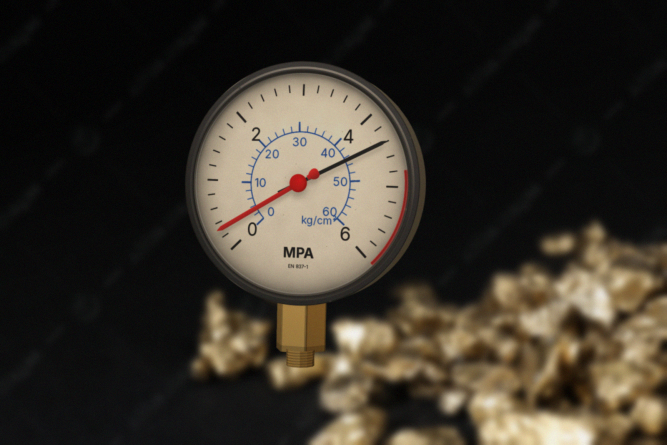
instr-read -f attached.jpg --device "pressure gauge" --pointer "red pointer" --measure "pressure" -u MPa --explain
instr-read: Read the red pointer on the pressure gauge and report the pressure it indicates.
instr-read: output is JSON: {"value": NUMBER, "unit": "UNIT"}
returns {"value": 0.3, "unit": "MPa"}
